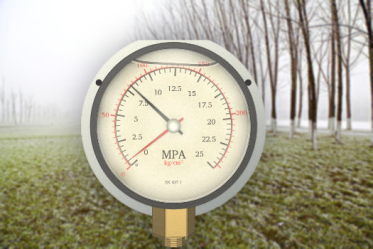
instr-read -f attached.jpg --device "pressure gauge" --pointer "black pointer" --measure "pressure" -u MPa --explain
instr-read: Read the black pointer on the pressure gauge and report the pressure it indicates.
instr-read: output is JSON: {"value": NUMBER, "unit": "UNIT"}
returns {"value": 8, "unit": "MPa"}
